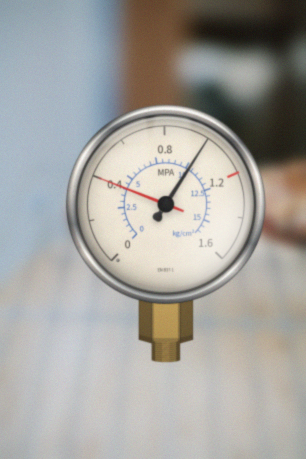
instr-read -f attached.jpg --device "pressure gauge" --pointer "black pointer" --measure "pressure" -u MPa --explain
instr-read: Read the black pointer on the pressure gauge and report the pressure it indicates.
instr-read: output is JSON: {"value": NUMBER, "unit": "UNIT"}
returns {"value": 1, "unit": "MPa"}
